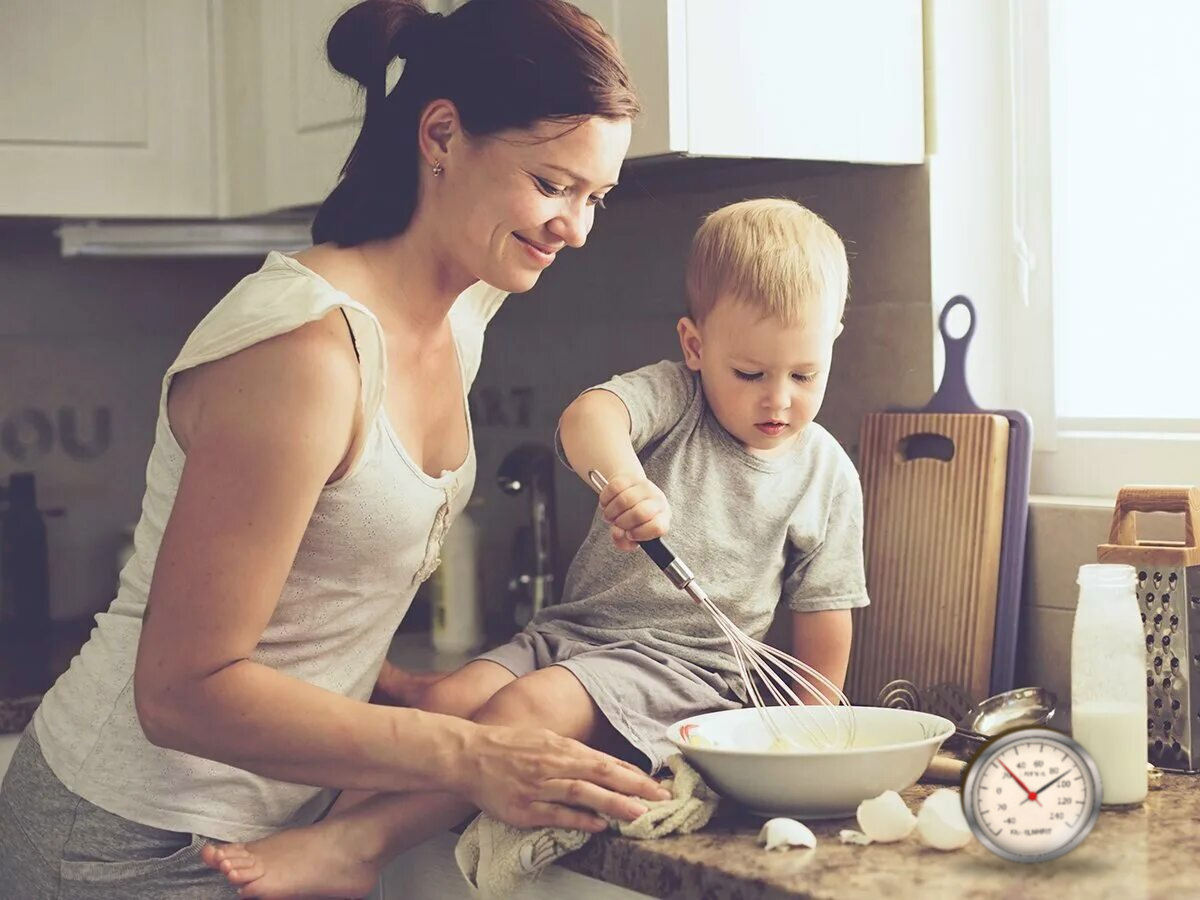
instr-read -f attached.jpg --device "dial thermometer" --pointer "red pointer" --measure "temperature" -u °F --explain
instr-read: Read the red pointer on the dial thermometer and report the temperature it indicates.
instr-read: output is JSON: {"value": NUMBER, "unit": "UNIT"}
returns {"value": 25, "unit": "°F"}
